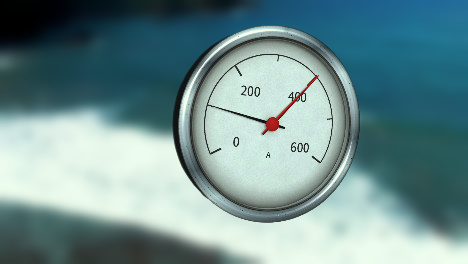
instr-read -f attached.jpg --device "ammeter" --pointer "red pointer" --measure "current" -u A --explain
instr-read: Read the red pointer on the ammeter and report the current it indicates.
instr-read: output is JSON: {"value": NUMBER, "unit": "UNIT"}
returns {"value": 400, "unit": "A"}
